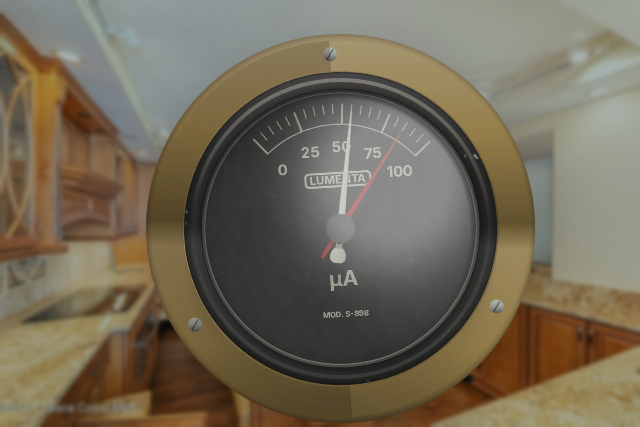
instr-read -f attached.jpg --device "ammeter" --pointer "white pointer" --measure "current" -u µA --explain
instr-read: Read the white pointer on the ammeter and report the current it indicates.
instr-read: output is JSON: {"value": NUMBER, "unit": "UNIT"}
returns {"value": 55, "unit": "µA"}
